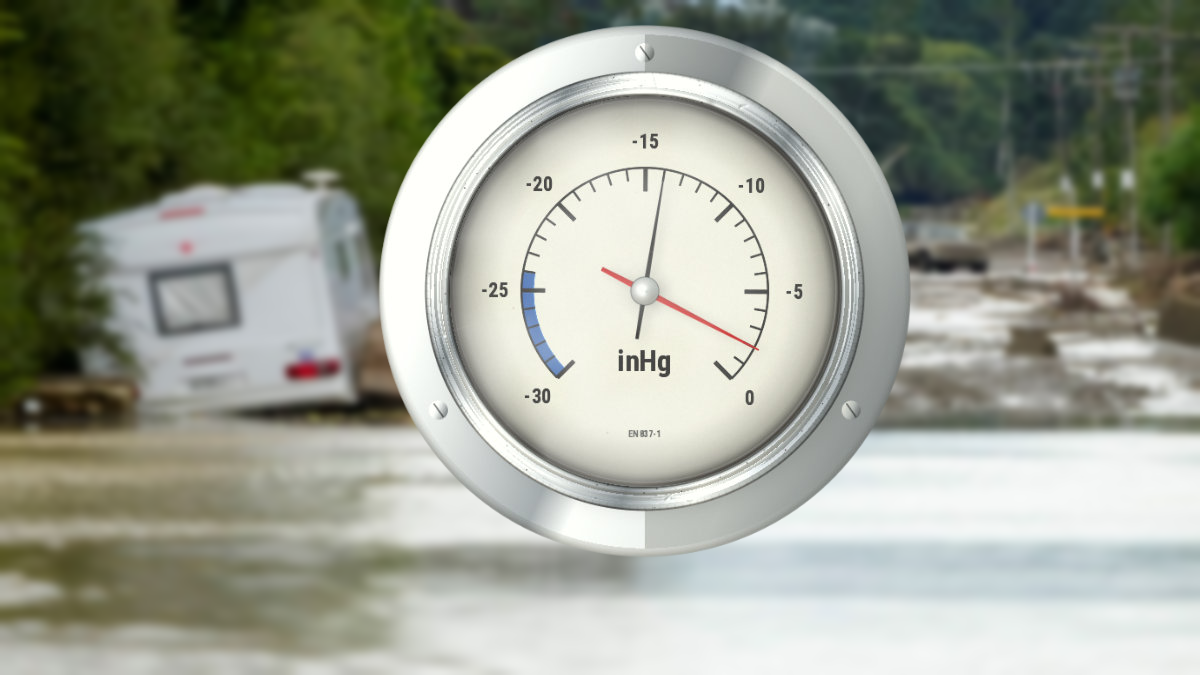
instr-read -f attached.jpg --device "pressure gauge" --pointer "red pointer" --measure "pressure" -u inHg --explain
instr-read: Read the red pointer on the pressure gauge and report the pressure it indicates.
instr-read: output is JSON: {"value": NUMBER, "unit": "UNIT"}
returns {"value": -2, "unit": "inHg"}
